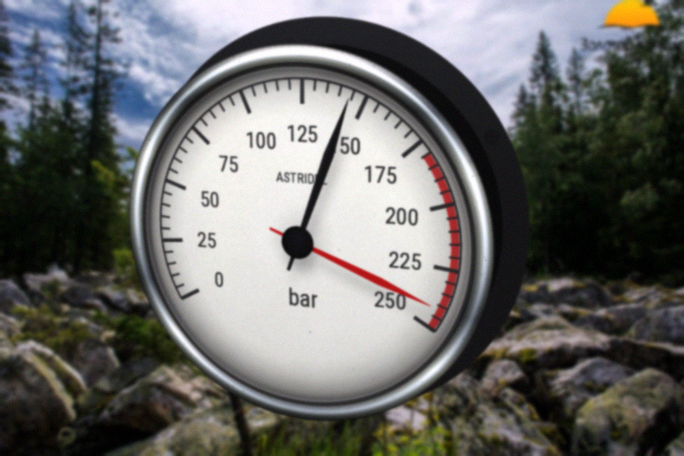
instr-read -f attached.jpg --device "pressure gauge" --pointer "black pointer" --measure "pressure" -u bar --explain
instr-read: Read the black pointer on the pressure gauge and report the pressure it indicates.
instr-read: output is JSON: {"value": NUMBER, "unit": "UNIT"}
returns {"value": 145, "unit": "bar"}
